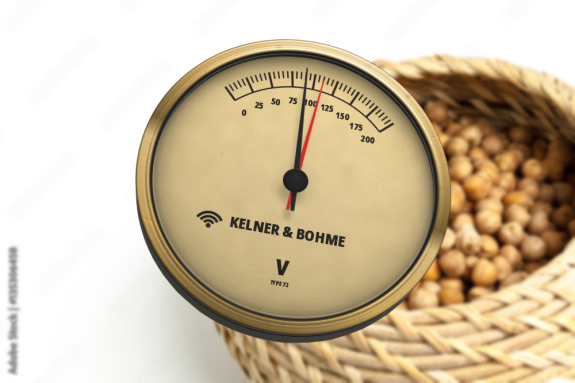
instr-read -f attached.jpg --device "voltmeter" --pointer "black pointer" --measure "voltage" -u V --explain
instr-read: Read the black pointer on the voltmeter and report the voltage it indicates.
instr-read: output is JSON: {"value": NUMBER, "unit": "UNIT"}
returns {"value": 90, "unit": "V"}
